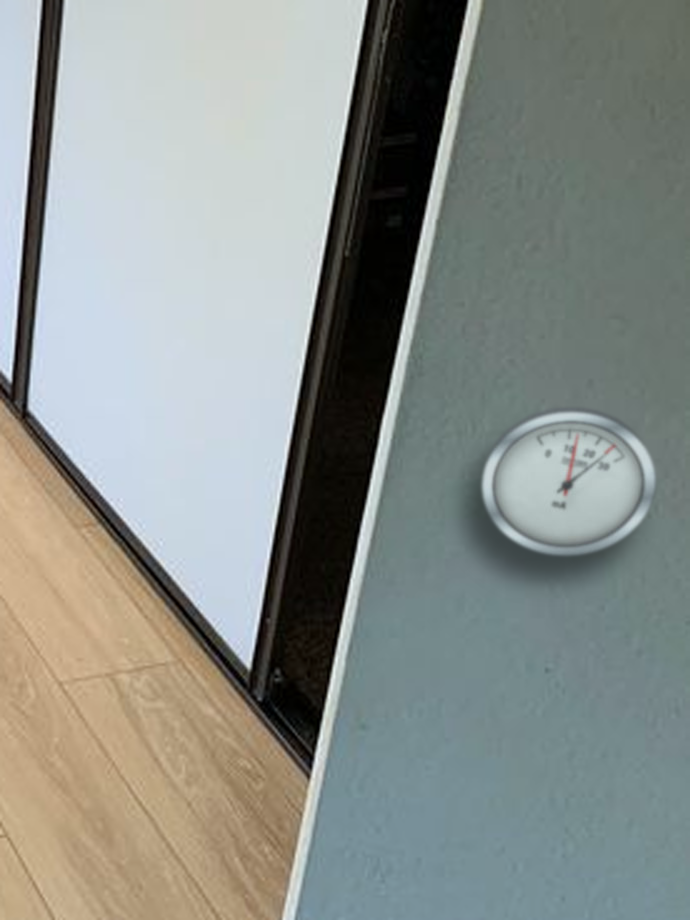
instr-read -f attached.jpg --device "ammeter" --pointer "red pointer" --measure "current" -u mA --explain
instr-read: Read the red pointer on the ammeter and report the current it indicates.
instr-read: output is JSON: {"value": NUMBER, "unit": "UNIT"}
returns {"value": 12.5, "unit": "mA"}
